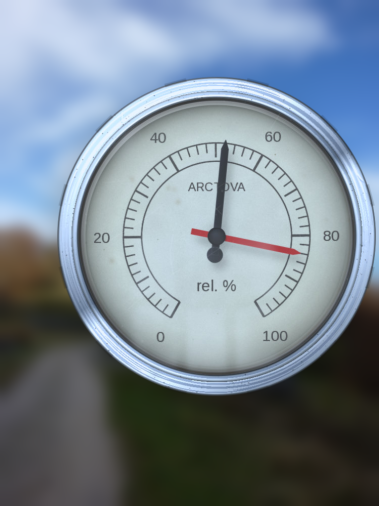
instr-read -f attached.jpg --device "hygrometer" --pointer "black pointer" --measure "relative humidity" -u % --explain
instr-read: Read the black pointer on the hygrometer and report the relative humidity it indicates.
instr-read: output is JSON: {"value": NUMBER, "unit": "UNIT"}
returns {"value": 52, "unit": "%"}
